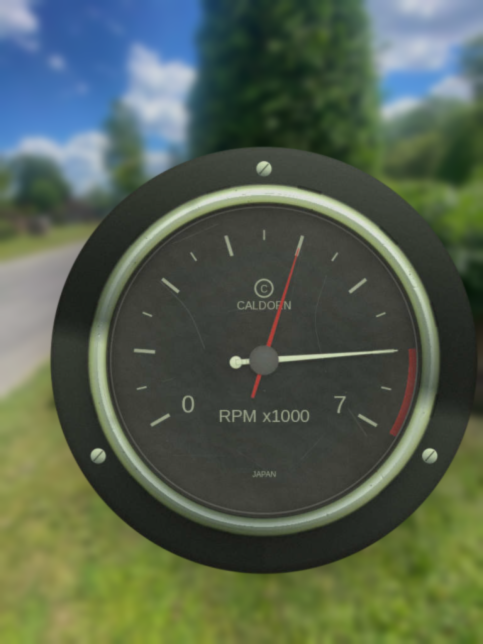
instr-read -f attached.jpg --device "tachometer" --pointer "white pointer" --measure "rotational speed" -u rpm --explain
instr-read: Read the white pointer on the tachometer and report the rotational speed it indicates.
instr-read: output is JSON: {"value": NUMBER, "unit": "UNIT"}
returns {"value": 6000, "unit": "rpm"}
